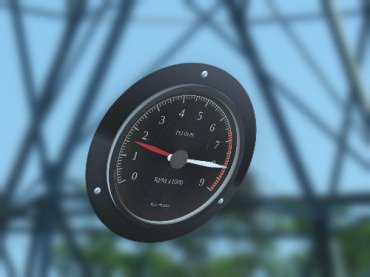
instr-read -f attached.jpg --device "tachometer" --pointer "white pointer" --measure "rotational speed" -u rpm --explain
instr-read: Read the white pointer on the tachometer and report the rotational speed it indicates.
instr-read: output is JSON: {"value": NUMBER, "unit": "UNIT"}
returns {"value": 8000, "unit": "rpm"}
